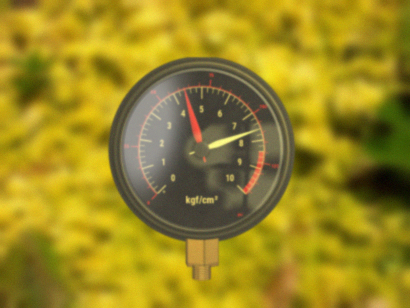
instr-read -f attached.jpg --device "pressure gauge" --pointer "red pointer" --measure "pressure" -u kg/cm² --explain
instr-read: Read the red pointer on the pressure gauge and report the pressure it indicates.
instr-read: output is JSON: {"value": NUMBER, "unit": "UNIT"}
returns {"value": 4.4, "unit": "kg/cm²"}
